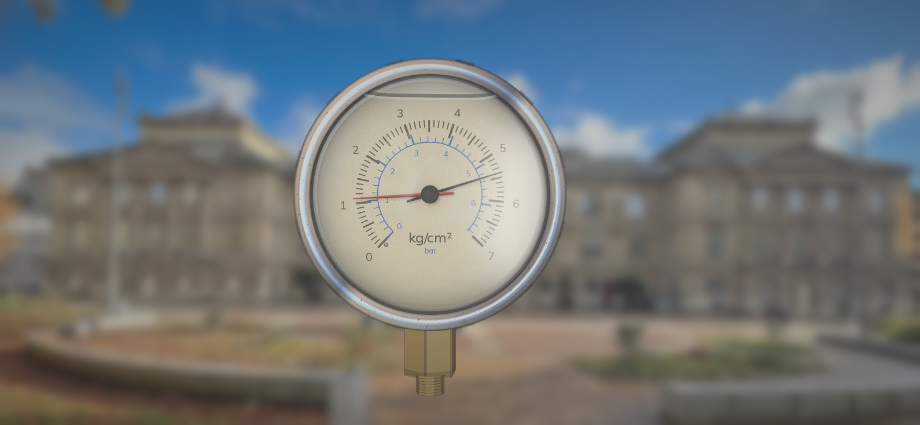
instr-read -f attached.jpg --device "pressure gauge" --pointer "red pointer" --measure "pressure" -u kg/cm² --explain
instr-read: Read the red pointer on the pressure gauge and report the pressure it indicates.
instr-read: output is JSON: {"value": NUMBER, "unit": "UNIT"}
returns {"value": 1.1, "unit": "kg/cm²"}
